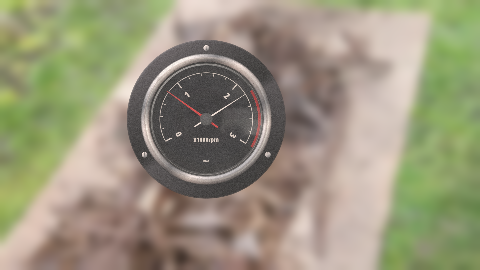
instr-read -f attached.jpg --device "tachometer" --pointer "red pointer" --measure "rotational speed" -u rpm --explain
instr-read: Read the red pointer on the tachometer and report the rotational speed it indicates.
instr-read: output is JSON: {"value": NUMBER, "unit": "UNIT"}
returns {"value": 800, "unit": "rpm"}
